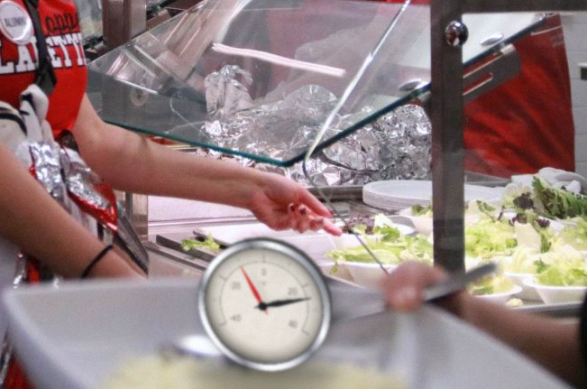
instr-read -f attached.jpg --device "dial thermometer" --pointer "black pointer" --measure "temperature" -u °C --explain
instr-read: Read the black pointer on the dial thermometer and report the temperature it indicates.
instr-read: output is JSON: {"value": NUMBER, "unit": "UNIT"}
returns {"value": 25, "unit": "°C"}
